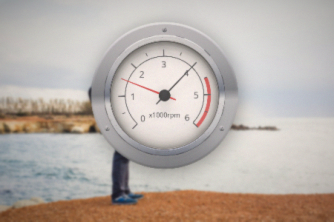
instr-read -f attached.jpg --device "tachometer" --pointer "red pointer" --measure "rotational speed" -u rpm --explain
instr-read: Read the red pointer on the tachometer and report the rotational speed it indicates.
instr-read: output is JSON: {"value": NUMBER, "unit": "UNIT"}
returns {"value": 1500, "unit": "rpm"}
